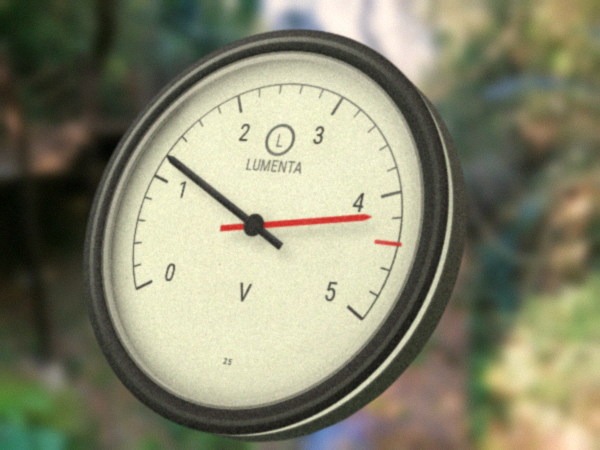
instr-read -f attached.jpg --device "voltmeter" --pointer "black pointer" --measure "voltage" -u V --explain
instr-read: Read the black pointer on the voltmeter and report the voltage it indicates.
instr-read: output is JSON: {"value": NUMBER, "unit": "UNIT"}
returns {"value": 1.2, "unit": "V"}
